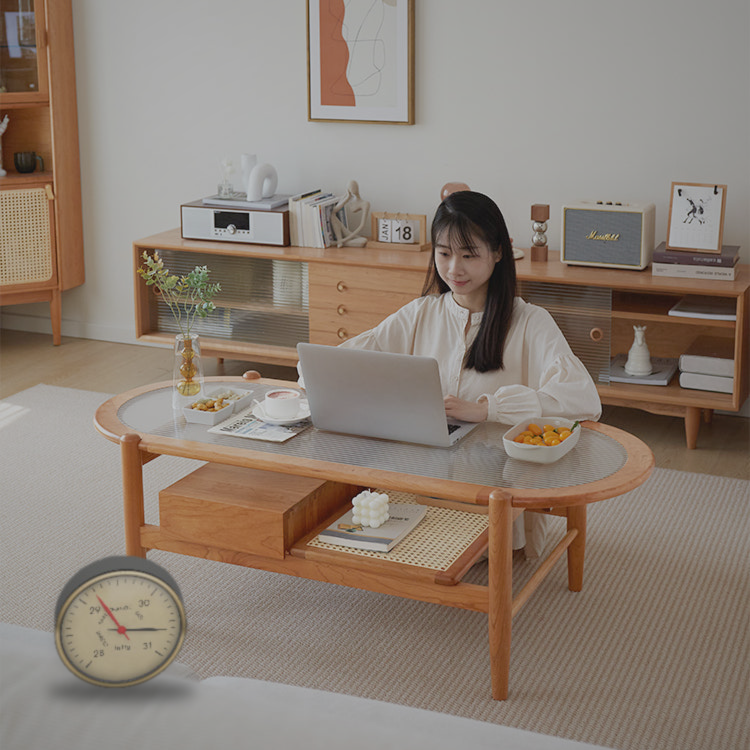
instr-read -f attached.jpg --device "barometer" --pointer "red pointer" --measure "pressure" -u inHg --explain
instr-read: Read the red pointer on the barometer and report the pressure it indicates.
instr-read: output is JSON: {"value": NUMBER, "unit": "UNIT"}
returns {"value": 29.2, "unit": "inHg"}
